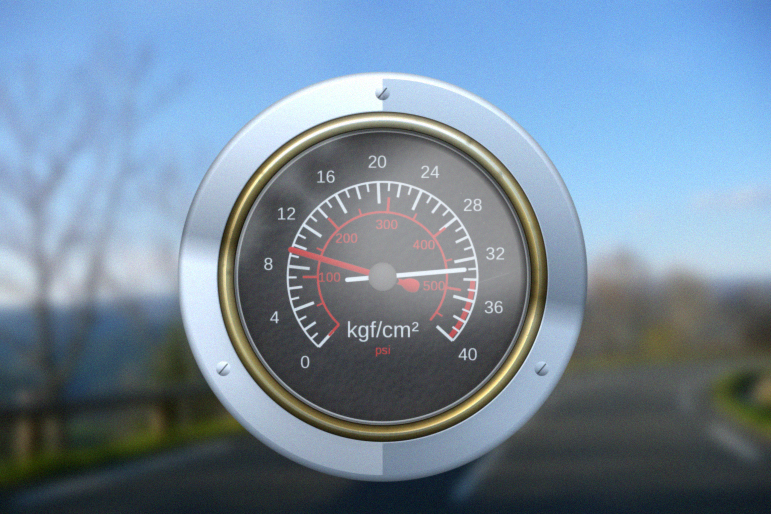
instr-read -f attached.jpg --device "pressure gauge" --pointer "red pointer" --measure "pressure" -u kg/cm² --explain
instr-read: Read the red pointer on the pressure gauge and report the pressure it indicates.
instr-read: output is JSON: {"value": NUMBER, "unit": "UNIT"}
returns {"value": 9.5, "unit": "kg/cm²"}
